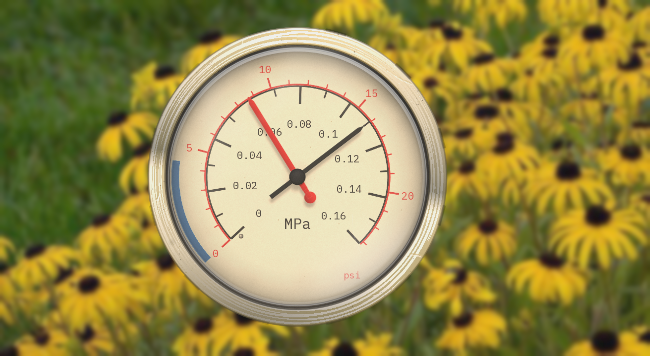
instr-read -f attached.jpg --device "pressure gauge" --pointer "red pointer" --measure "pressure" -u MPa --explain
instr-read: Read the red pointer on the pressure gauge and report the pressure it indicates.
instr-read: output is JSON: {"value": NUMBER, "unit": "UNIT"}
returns {"value": 0.06, "unit": "MPa"}
